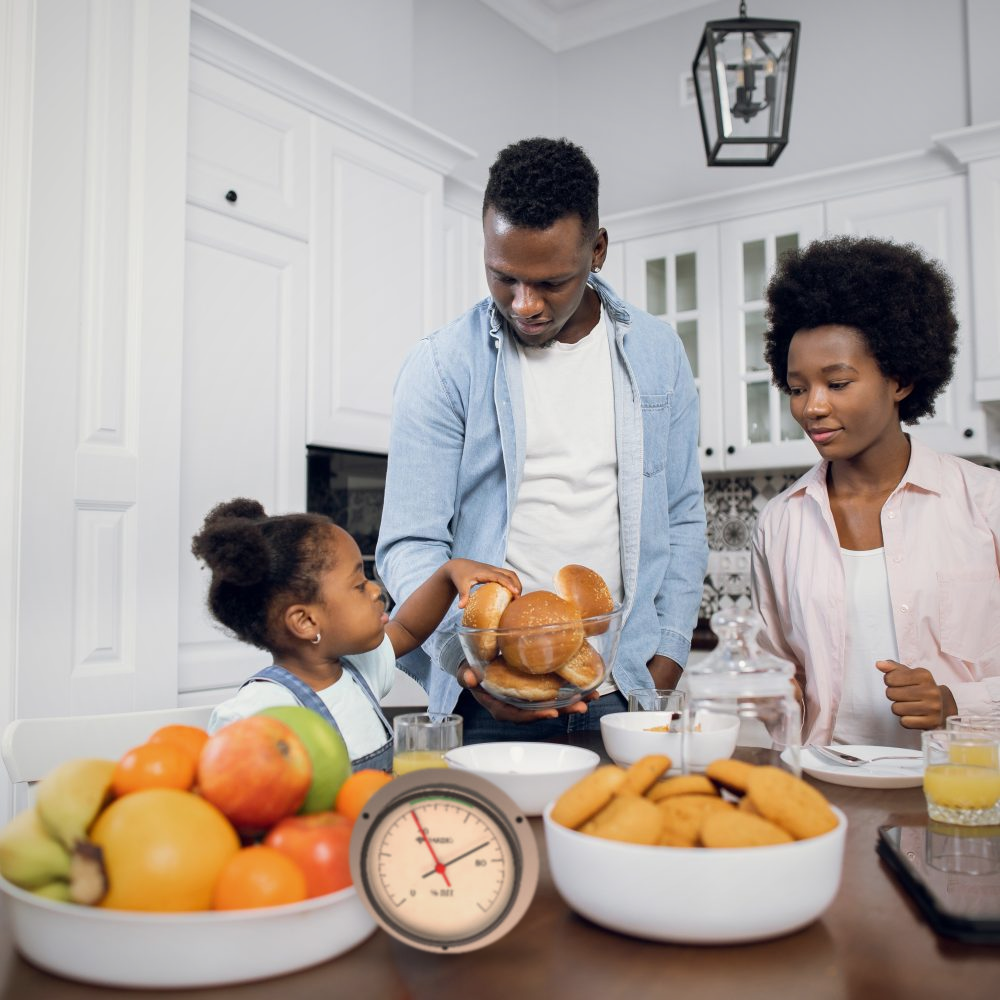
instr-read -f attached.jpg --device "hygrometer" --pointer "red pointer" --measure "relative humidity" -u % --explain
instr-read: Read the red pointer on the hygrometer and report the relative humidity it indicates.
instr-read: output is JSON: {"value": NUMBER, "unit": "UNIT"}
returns {"value": 40, "unit": "%"}
